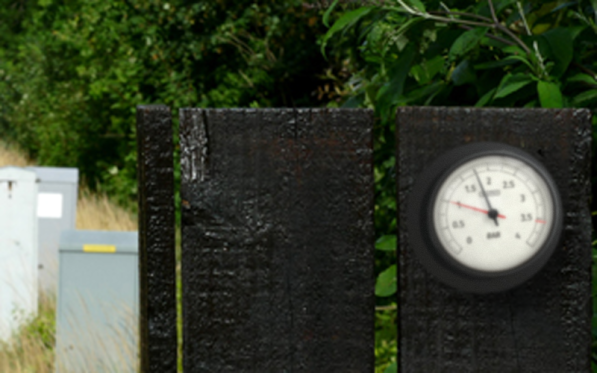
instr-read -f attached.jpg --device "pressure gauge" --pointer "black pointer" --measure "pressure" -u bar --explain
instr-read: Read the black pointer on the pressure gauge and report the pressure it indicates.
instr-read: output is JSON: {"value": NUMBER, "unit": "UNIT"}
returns {"value": 1.75, "unit": "bar"}
